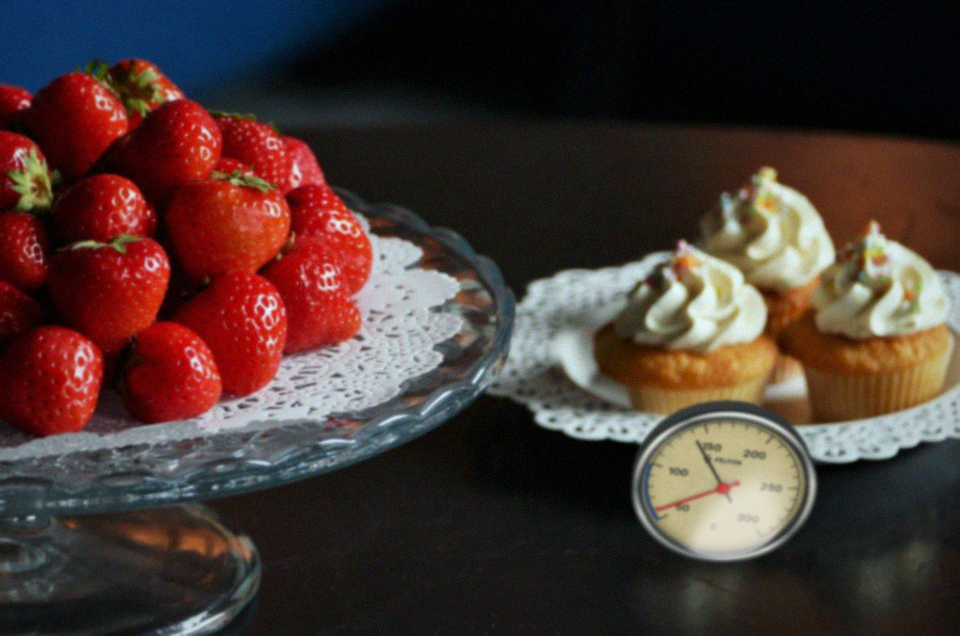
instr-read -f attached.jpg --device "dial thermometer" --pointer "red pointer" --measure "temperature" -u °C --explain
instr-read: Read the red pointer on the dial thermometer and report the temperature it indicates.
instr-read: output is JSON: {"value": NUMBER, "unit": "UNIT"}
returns {"value": 60, "unit": "°C"}
